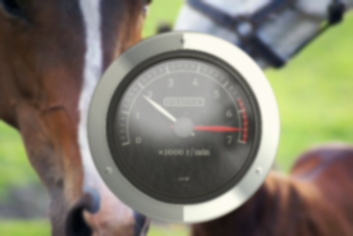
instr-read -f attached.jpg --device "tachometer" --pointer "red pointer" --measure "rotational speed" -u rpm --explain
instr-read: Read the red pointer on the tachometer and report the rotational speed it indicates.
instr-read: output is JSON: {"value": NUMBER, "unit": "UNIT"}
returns {"value": 6600, "unit": "rpm"}
